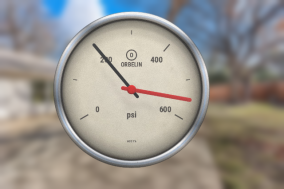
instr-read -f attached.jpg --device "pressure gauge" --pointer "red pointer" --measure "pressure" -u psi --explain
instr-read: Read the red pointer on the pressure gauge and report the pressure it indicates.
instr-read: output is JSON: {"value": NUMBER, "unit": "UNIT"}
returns {"value": 550, "unit": "psi"}
